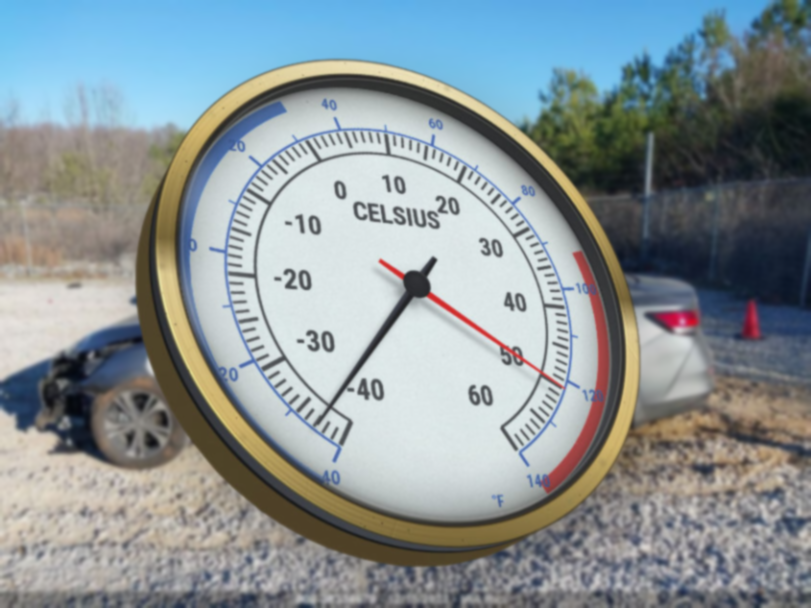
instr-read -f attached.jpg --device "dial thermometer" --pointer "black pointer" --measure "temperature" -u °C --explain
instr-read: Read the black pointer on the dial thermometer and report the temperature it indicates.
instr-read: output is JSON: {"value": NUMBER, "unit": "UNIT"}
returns {"value": -37, "unit": "°C"}
